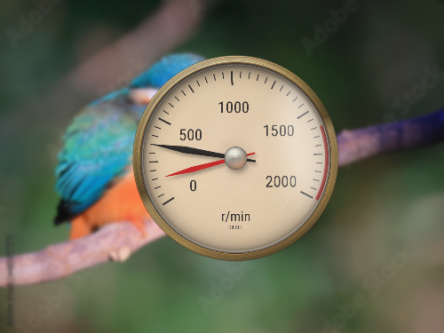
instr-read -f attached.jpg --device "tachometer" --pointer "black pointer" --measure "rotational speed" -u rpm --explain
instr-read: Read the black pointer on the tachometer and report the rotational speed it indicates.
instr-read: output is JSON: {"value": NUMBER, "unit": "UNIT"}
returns {"value": 350, "unit": "rpm"}
